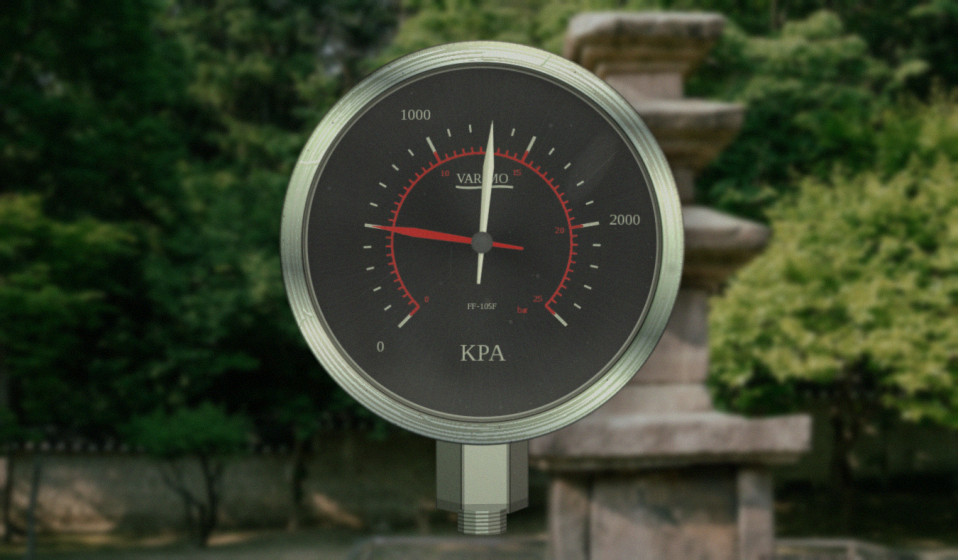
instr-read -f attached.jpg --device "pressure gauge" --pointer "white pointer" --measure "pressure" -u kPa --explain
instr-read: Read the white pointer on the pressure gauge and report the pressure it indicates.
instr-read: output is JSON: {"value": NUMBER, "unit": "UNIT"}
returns {"value": 1300, "unit": "kPa"}
